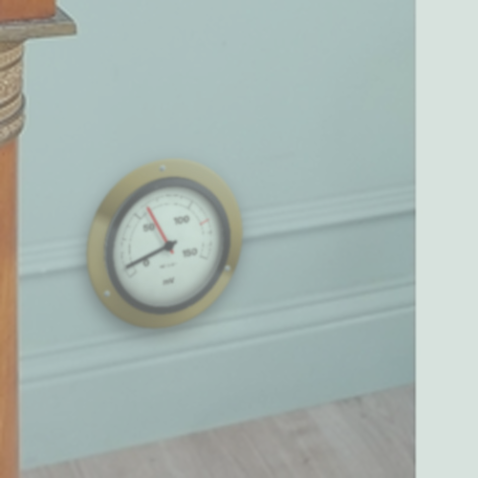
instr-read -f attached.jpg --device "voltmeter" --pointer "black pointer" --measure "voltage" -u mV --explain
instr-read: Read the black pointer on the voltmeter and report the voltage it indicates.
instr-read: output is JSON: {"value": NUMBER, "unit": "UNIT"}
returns {"value": 10, "unit": "mV"}
